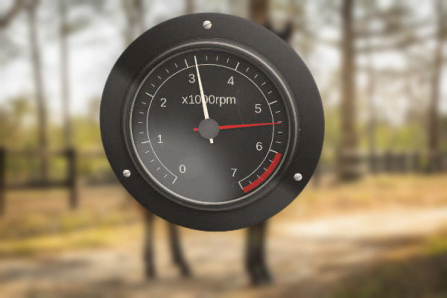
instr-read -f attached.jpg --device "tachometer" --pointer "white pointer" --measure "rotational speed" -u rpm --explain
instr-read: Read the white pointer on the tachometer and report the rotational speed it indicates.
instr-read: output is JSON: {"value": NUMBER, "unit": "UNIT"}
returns {"value": 3200, "unit": "rpm"}
